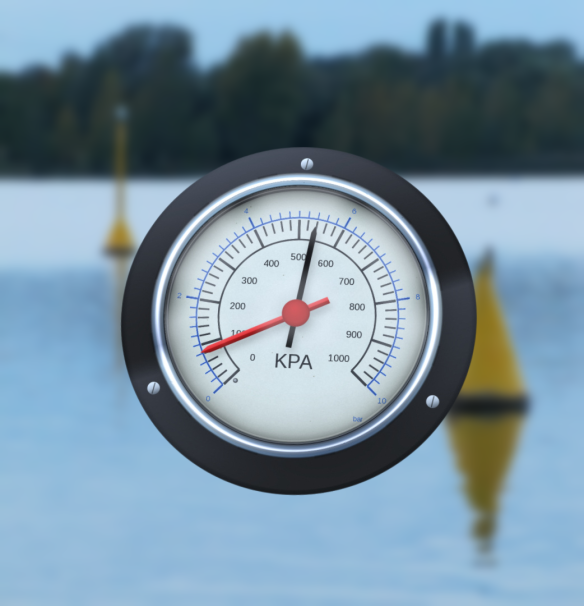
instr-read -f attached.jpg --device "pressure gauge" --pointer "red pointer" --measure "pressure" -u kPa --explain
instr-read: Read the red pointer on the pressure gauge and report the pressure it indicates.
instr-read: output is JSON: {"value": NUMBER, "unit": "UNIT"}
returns {"value": 80, "unit": "kPa"}
